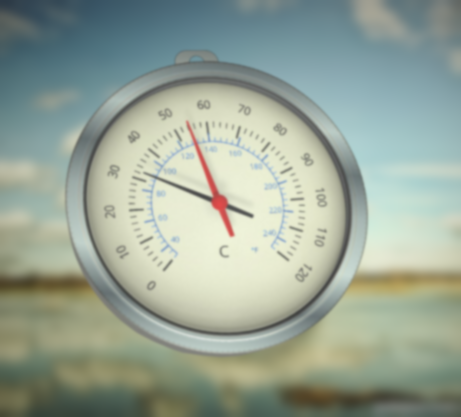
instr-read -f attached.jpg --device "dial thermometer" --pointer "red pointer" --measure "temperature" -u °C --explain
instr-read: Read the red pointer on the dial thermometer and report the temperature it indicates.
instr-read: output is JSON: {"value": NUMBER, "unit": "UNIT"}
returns {"value": 54, "unit": "°C"}
